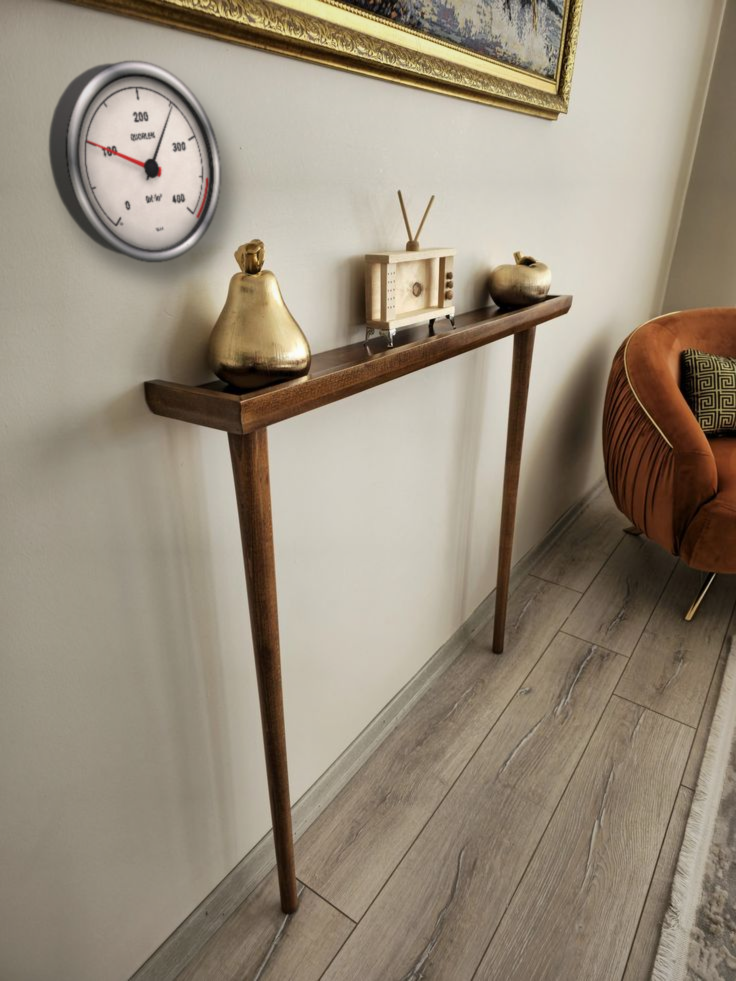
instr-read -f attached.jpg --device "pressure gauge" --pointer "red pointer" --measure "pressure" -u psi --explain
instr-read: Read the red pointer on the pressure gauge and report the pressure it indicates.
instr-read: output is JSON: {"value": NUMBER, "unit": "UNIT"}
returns {"value": 100, "unit": "psi"}
